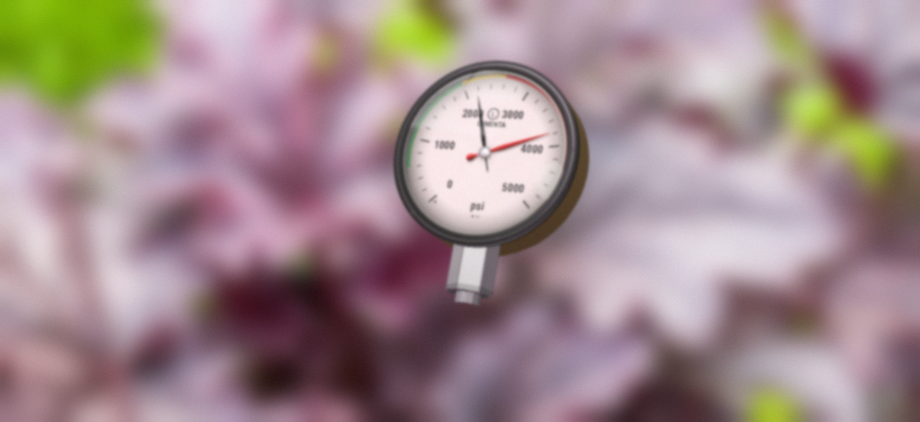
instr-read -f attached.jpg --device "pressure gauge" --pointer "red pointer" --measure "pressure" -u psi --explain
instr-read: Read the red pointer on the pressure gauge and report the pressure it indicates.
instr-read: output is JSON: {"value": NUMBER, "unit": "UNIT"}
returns {"value": 3800, "unit": "psi"}
